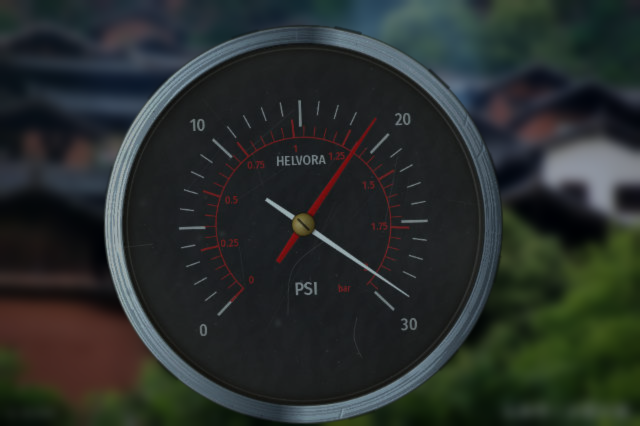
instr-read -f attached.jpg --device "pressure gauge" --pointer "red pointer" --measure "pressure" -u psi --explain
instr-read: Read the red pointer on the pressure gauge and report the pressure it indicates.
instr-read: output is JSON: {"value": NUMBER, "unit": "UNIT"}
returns {"value": 19, "unit": "psi"}
